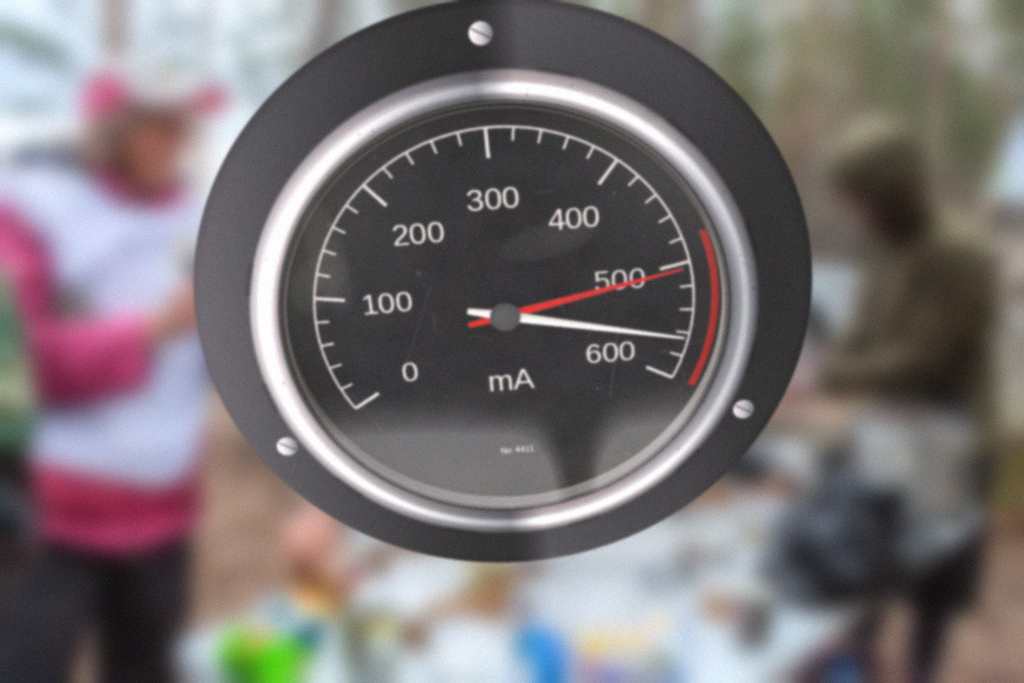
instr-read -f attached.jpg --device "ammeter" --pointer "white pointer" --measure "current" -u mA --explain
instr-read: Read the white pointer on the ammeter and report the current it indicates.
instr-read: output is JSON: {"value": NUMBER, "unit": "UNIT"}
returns {"value": 560, "unit": "mA"}
